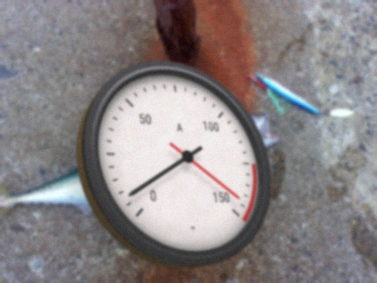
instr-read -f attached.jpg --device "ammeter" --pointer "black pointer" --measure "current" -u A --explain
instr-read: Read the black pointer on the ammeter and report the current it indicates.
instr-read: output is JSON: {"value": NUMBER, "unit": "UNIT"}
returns {"value": 7.5, "unit": "A"}
